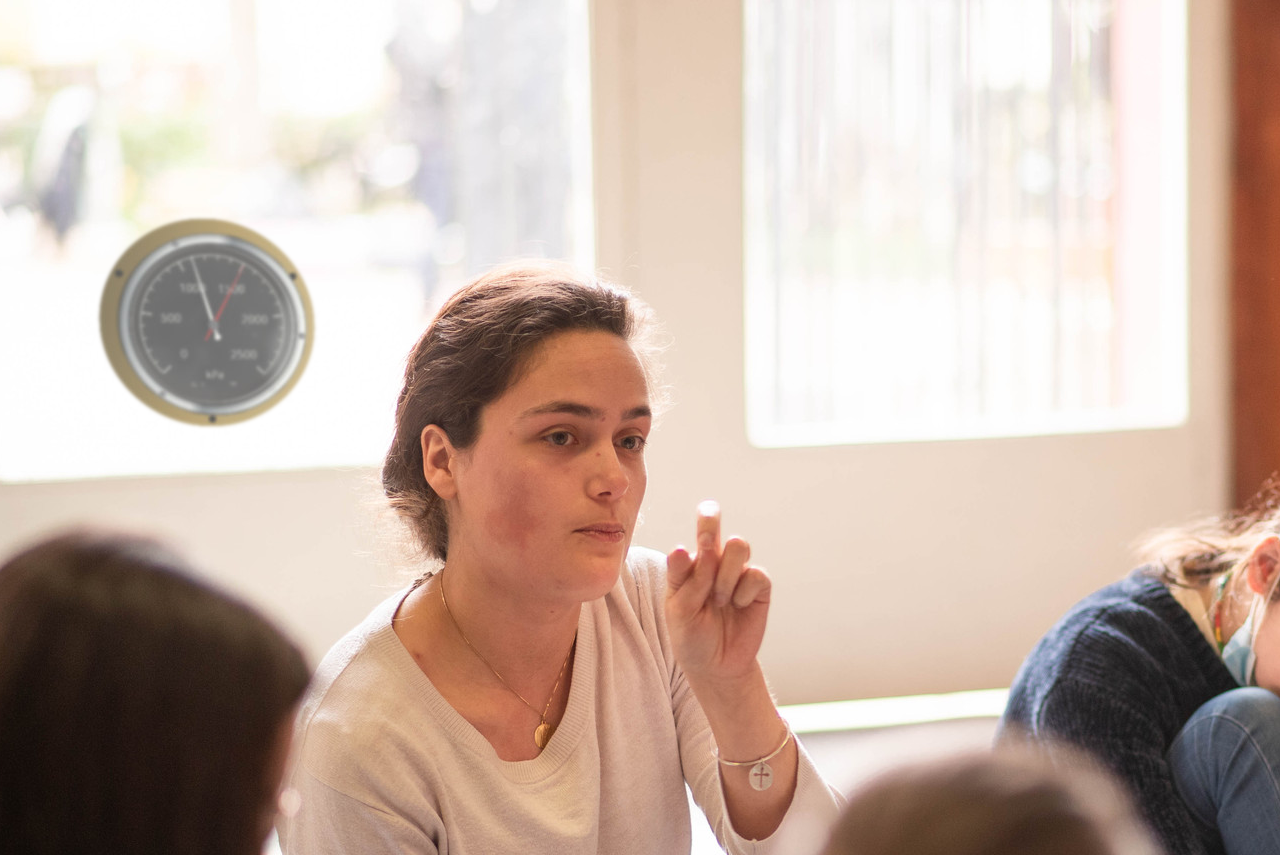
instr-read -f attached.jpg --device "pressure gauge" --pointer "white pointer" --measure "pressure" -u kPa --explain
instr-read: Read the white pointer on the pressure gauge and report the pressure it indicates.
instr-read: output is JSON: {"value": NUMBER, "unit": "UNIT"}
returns {"value": 1100, "unit": "kPa"}
